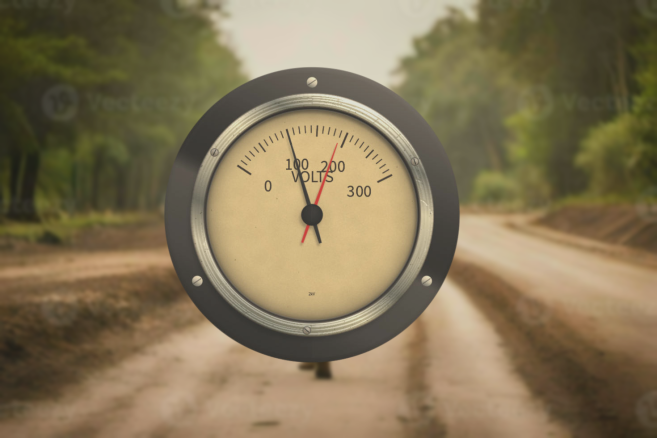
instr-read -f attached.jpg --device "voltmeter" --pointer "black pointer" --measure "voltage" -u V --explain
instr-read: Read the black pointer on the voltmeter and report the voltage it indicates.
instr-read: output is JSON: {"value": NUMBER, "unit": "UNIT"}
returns {"value": 100, "unit": "V"}
